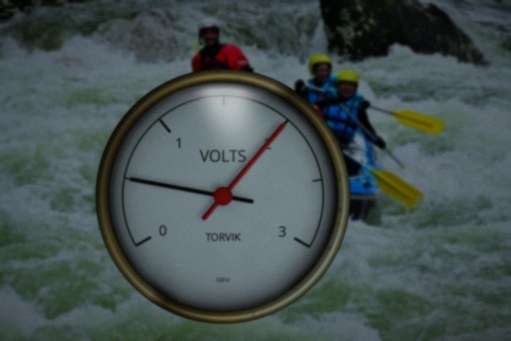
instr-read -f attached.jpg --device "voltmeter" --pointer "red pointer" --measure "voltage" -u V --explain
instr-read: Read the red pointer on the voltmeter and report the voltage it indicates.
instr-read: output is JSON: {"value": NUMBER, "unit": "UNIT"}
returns {"value": 2, "unit": "V"}
